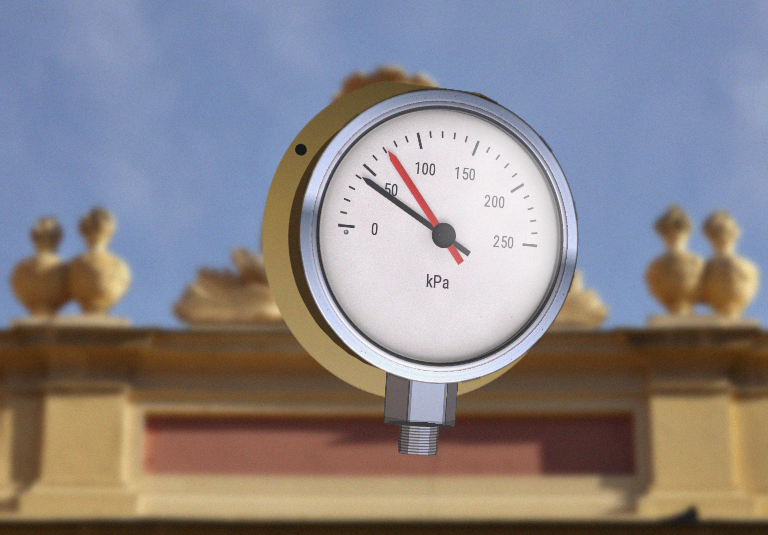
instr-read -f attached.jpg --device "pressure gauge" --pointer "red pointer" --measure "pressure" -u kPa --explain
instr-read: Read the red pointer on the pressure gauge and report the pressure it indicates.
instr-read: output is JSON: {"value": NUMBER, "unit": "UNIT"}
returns {"value": 70, "unit": "kPa"}
